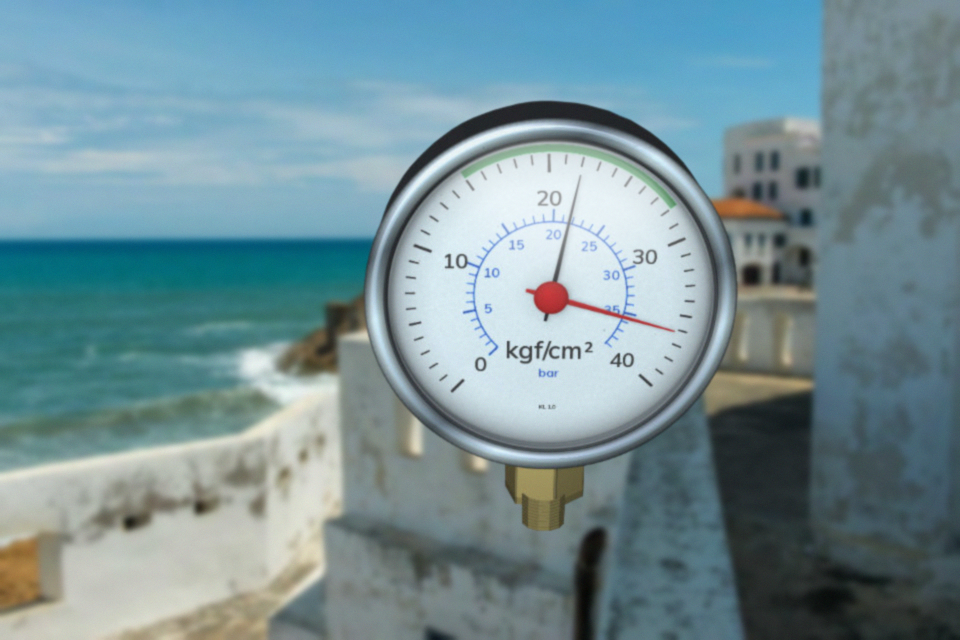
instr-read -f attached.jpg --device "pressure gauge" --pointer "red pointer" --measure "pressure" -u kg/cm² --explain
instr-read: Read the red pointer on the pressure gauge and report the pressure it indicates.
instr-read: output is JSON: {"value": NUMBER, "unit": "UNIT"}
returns {"value": 36, "unit": "kg/cm²"}
